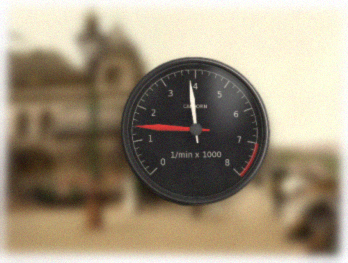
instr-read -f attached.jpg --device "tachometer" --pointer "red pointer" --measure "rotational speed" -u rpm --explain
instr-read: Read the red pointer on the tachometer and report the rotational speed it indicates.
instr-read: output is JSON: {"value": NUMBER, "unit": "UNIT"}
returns {"value": 1400, "unit": "rpm"}
